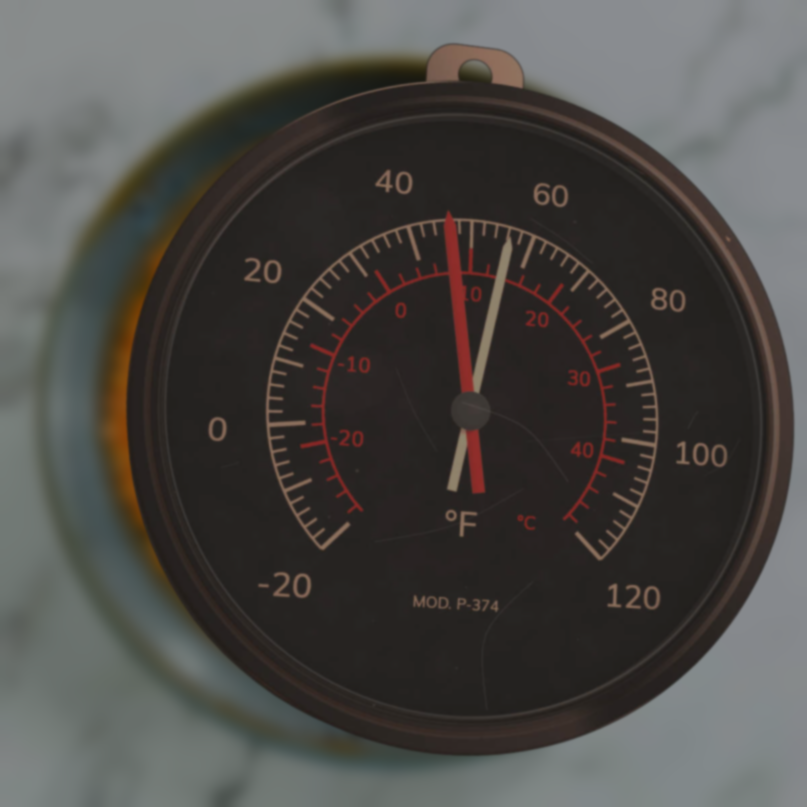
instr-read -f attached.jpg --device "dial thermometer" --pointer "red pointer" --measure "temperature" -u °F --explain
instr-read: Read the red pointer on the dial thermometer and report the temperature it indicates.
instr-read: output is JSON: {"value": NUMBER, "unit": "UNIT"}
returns {"value": 46, "unit": "°F"}
